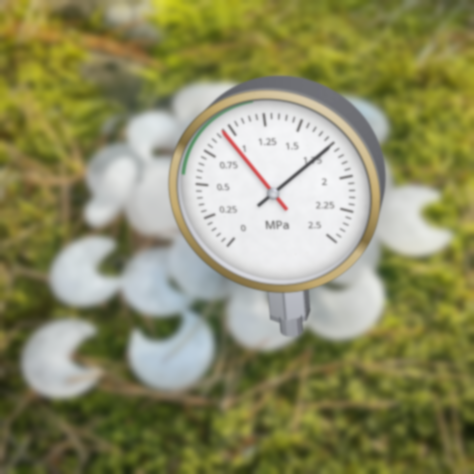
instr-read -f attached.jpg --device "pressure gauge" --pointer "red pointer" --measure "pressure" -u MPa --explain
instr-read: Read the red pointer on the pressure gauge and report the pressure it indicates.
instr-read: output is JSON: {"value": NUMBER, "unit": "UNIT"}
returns {"value": 0.95, "unit": "MPa"}
